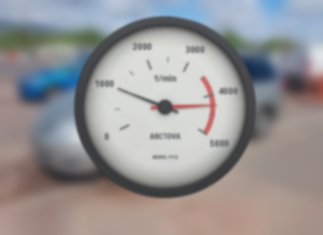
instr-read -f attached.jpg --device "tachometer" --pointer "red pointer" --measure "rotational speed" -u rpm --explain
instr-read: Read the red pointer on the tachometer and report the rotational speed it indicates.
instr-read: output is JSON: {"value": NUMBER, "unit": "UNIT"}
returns {"value": 4250, "unit": "rpm"}
